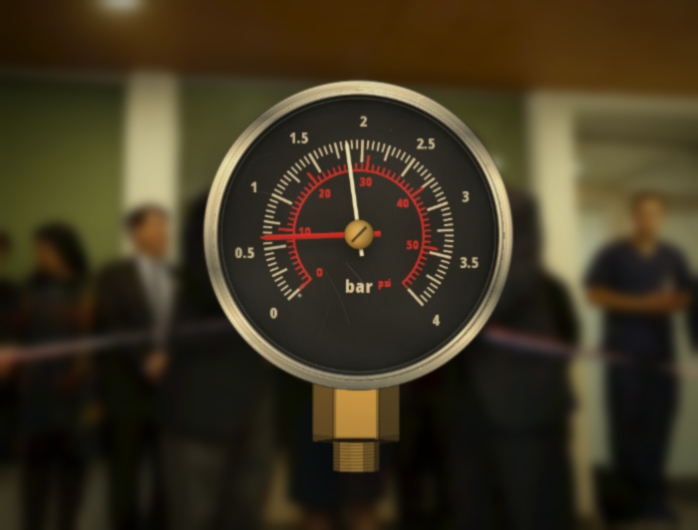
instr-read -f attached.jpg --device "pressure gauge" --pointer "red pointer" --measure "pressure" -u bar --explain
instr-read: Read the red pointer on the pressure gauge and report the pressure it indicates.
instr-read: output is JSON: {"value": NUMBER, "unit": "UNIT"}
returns {"value": 0.6, "unit": "bar"}
